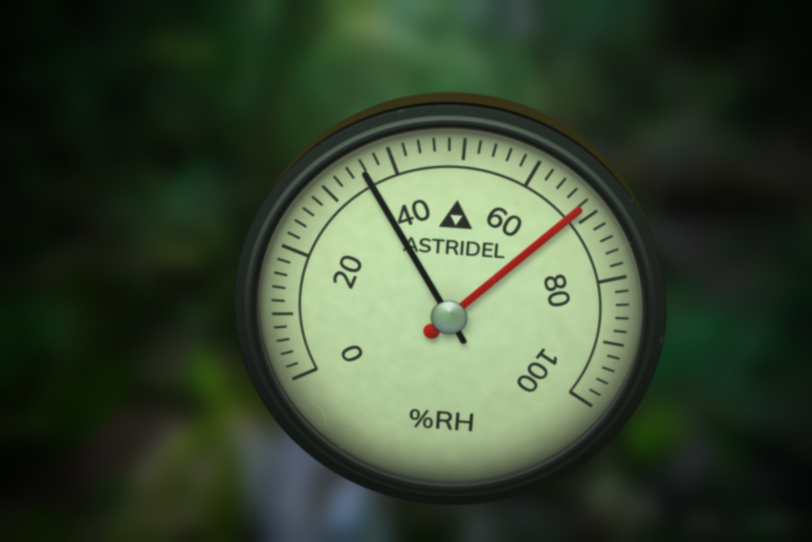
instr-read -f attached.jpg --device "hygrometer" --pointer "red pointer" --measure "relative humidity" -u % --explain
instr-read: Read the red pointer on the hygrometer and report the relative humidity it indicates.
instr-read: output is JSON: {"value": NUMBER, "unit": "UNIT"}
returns {"value": 68, "unit": "%"}
